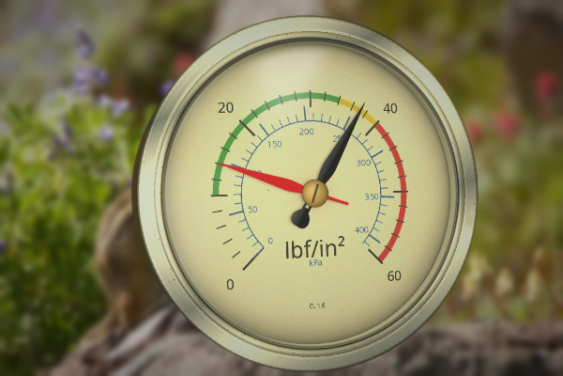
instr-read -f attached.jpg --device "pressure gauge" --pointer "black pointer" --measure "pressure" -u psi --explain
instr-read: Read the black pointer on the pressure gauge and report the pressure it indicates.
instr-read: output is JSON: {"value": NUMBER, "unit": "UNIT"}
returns {"value": 37, "unit": "psi"}
